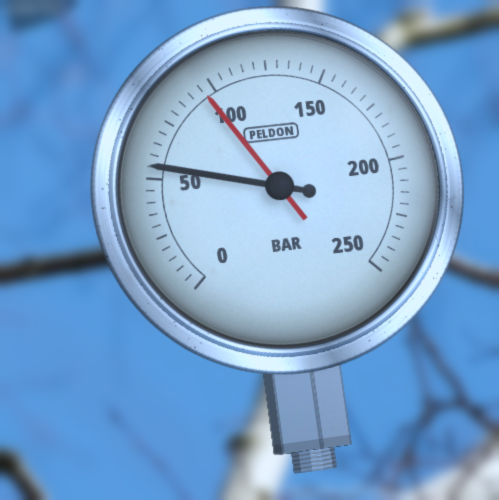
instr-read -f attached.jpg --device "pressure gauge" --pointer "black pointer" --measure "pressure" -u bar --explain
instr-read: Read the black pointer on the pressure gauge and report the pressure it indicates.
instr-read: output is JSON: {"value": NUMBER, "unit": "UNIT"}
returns {"value": 55, "unit": "bar"}
